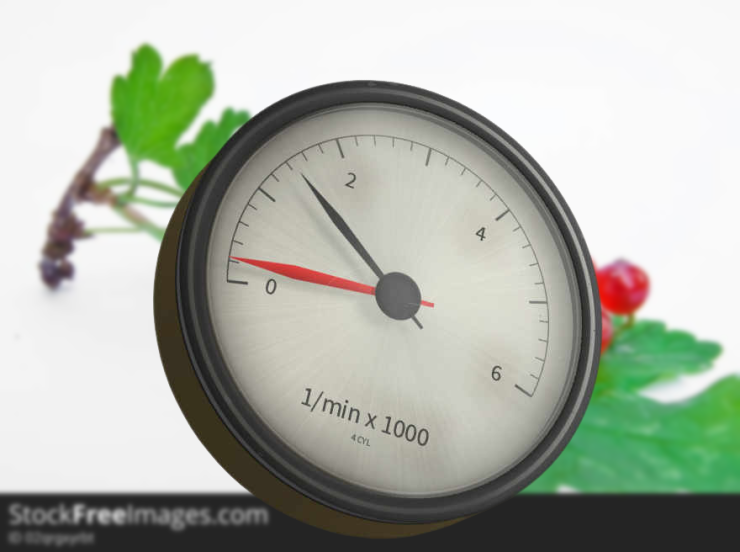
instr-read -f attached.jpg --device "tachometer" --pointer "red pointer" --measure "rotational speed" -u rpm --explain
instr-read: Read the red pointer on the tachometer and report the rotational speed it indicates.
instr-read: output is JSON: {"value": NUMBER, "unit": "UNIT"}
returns {"value": 200, "unit": "rpm"}
